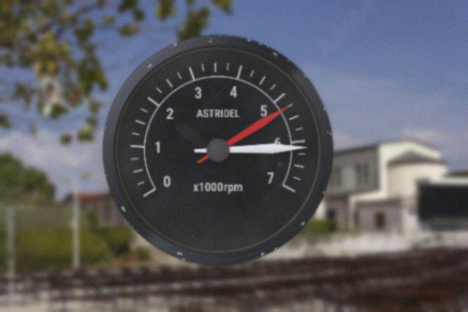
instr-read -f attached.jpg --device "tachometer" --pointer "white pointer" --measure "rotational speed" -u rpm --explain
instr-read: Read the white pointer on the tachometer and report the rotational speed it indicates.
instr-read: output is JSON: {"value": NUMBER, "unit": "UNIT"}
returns {"value": 6125, "unit": "rpm"}
